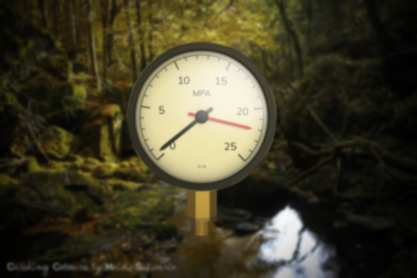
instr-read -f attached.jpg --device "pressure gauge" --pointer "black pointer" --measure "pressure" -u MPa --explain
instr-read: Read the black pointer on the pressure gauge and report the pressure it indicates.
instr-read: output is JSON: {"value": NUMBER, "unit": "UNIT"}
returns {"value": 0.5, "unit": "MPa"}
